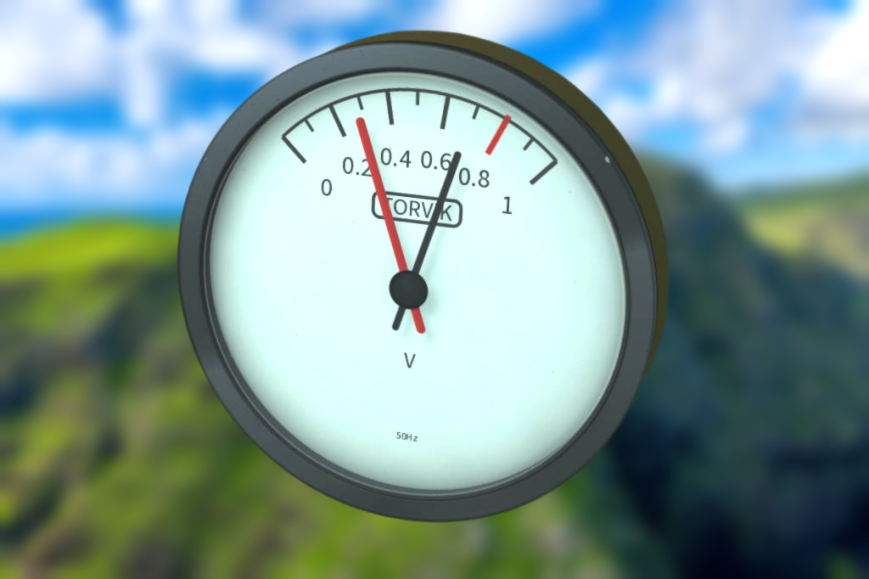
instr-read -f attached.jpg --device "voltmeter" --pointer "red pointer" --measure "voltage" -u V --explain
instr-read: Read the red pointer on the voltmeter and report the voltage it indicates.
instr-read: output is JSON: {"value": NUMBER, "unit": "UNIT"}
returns {"value": 0.3, "unit": "V"}
